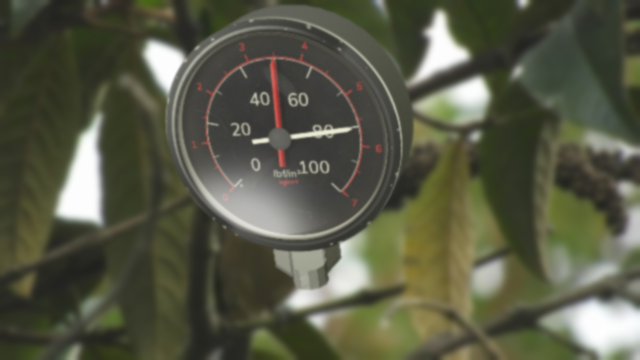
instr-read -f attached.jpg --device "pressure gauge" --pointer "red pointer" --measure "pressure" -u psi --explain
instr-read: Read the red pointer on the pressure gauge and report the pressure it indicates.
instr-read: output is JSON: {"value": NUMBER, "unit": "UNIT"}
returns {"value": 50, "unit": "psi"}
